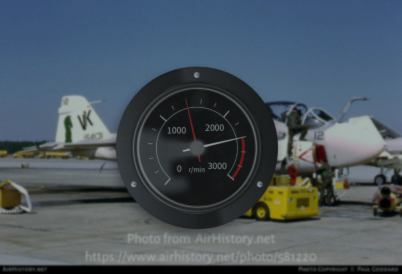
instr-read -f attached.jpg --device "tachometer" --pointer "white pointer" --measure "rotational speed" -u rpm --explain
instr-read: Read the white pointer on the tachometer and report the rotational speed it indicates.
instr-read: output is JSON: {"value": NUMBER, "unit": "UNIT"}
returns {"value": 2400, "unit": "rpm"}
